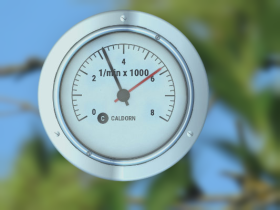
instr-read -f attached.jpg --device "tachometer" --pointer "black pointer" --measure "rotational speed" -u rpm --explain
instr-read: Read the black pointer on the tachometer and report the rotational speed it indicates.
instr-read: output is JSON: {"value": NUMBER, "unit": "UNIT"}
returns {"value": 3200, "unit": "rpm"}
